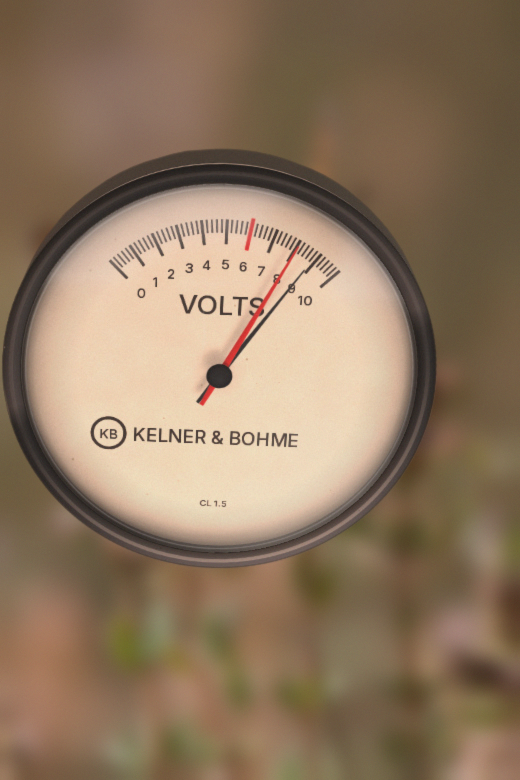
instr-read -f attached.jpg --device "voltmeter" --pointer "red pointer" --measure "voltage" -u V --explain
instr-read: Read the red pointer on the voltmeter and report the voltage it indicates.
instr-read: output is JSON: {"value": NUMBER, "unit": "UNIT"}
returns {"value": 8, "unit": "V"}
